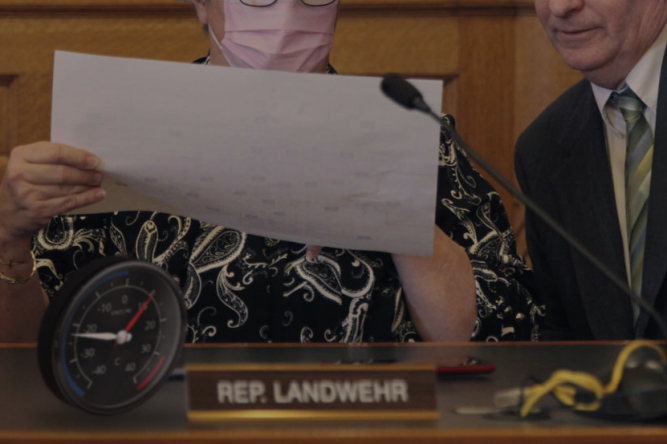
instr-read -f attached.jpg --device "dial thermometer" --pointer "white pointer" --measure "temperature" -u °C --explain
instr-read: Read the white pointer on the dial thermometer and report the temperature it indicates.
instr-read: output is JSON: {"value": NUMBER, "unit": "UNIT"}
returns {"value": -22.5, "unit": "°C"}
